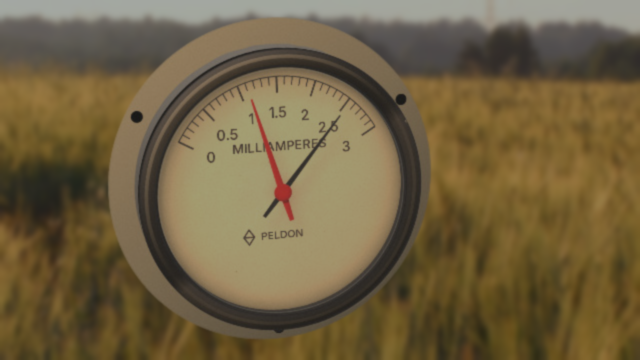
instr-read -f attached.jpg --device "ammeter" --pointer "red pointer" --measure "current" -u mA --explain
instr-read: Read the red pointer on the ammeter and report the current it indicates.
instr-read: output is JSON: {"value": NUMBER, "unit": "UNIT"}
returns {"value": 1.1, "unit": "mA"}
